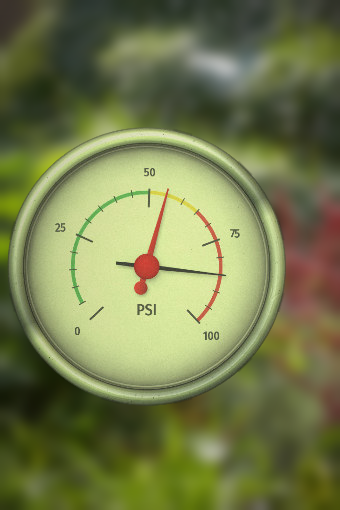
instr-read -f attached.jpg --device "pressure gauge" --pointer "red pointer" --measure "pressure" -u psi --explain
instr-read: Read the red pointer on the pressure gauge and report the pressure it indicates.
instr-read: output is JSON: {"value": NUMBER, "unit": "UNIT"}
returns {"value": 55, "unit": "psi"}
